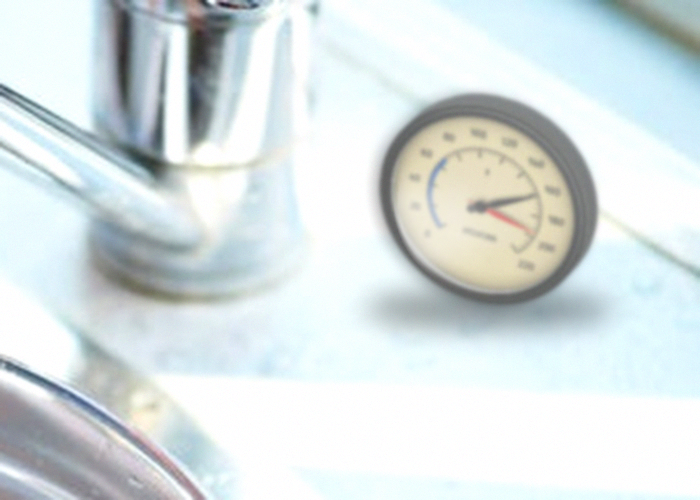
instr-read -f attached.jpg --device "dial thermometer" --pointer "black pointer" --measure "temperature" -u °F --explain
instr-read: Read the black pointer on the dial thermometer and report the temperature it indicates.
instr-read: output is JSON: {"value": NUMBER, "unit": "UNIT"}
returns {"value": 160, "unit": "°F"}
